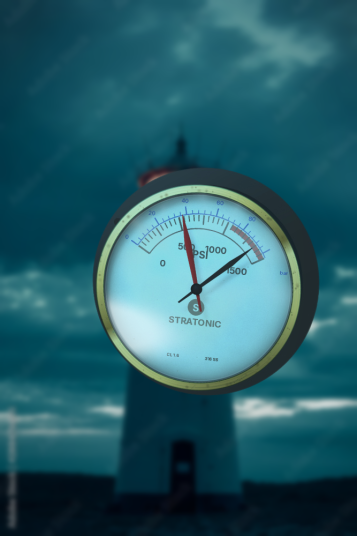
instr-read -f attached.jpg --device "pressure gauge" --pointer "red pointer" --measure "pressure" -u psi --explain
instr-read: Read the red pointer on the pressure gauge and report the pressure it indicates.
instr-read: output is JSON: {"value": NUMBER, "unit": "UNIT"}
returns {"value": 550, "unit": "psi"}
